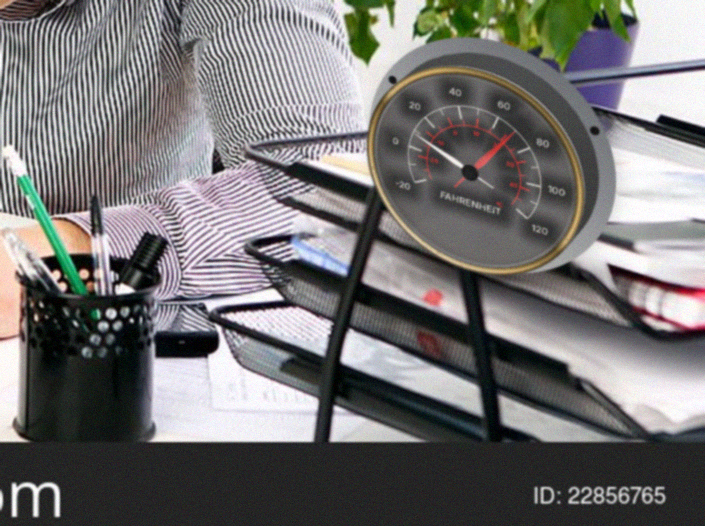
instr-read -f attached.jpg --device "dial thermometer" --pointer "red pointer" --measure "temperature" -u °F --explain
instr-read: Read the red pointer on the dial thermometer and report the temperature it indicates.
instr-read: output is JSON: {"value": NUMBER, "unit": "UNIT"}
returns {"value": 70, "unit": "°F"}
